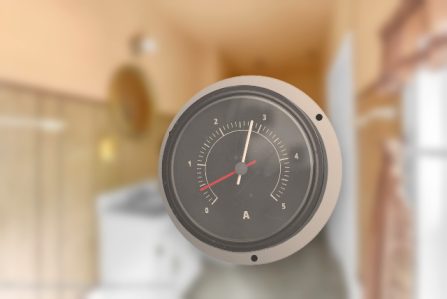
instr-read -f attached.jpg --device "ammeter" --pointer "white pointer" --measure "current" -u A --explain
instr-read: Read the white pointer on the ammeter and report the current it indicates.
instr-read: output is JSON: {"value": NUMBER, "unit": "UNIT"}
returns {"value": 2.8, "unit": "A"}
